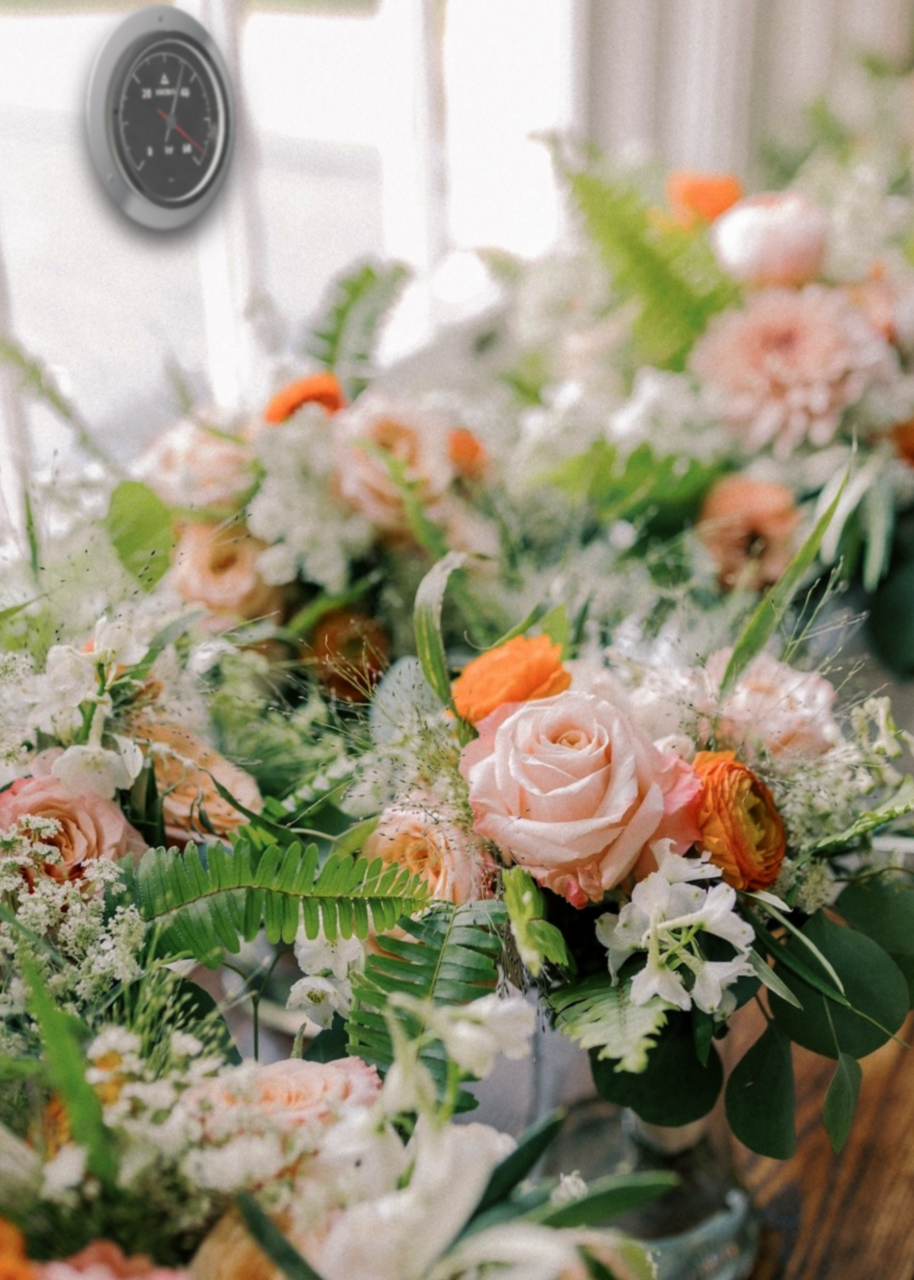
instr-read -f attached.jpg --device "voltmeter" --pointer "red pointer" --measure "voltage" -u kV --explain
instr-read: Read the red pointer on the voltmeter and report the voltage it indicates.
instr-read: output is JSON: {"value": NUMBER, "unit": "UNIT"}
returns {"value": 57.5, "unit": "kV"}
